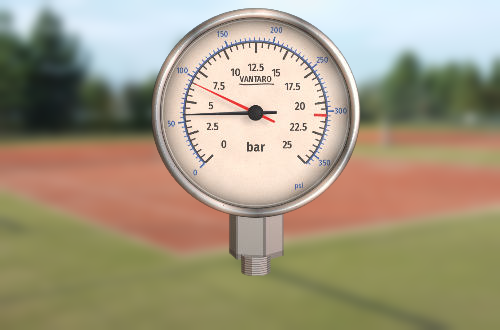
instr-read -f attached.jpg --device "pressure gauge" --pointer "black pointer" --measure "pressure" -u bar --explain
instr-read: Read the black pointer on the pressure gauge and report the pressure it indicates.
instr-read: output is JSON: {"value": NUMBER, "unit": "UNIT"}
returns {"value": 4, "unit": "bar"}
